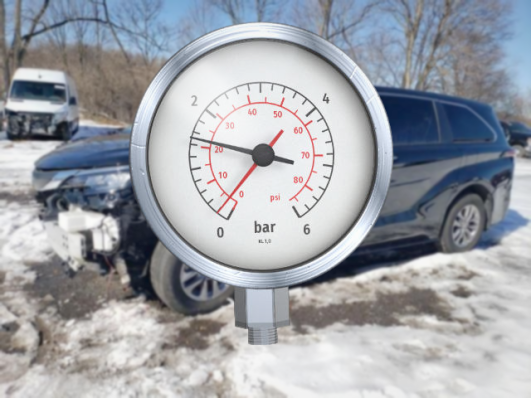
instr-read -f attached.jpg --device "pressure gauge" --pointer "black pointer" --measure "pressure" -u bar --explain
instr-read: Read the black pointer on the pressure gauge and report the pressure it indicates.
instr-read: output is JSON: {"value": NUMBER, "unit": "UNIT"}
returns {"value": 1.5, "unit": "bar"}
